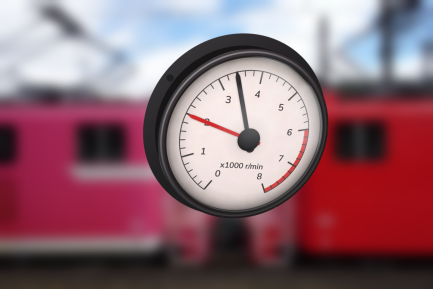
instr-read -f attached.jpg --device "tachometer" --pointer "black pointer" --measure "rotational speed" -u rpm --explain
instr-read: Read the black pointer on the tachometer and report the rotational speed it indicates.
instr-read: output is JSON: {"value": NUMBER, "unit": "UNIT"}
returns {"value": 3400, "unit": "rpm"}
